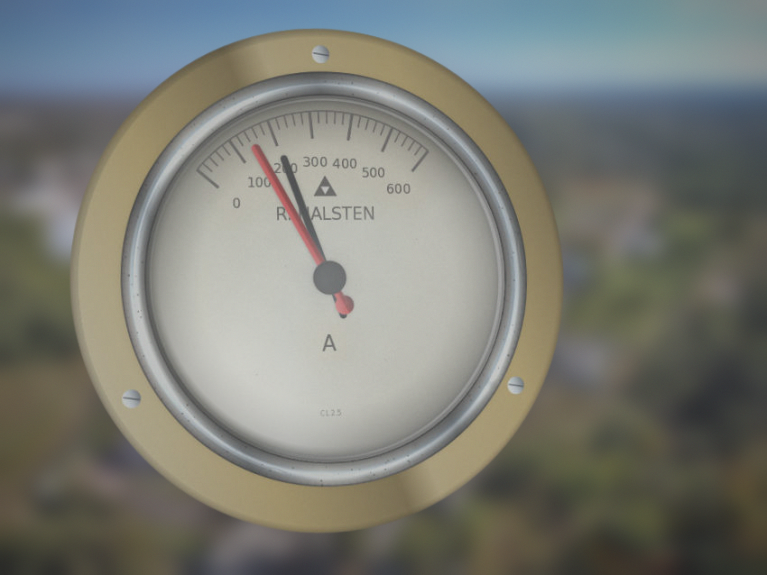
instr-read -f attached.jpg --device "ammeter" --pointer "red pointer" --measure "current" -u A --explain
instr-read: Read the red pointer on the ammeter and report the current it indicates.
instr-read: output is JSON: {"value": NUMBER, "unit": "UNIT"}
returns {"value": 140, "unit": "A"}
